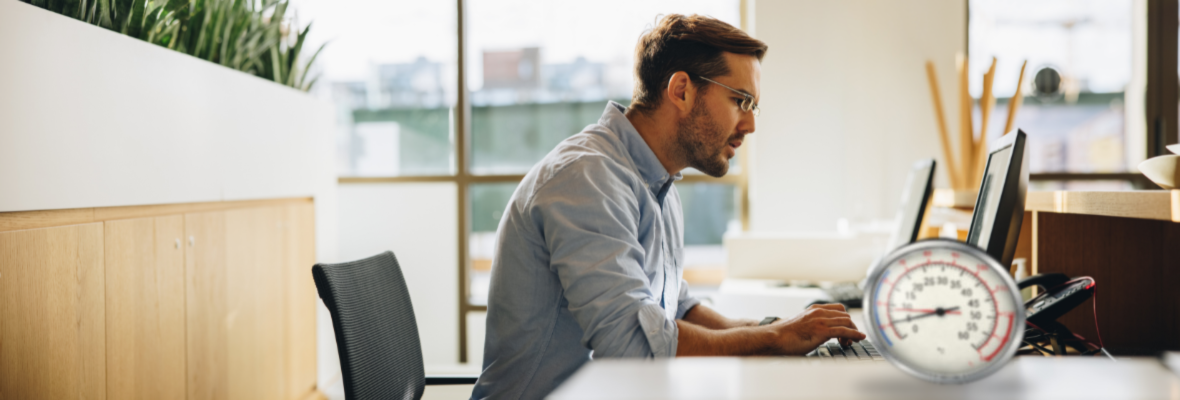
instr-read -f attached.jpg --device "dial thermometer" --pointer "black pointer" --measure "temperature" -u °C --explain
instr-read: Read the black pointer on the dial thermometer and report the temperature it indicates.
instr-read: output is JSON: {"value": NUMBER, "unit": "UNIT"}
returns {"value": 5, "unit": "°C"}
